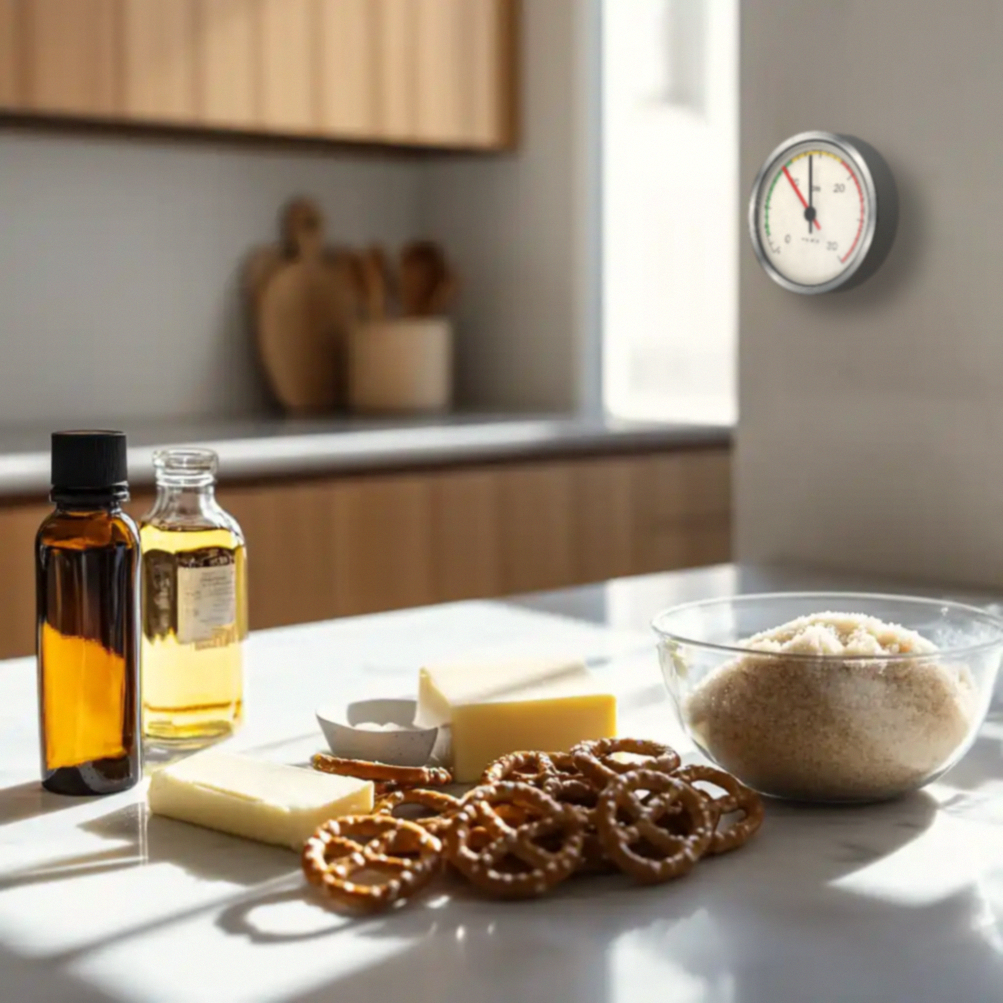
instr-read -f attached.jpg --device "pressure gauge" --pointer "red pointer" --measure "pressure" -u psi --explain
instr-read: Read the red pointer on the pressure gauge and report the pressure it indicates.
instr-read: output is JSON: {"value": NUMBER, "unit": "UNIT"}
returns {"value": 10, "unit": "psi"}
